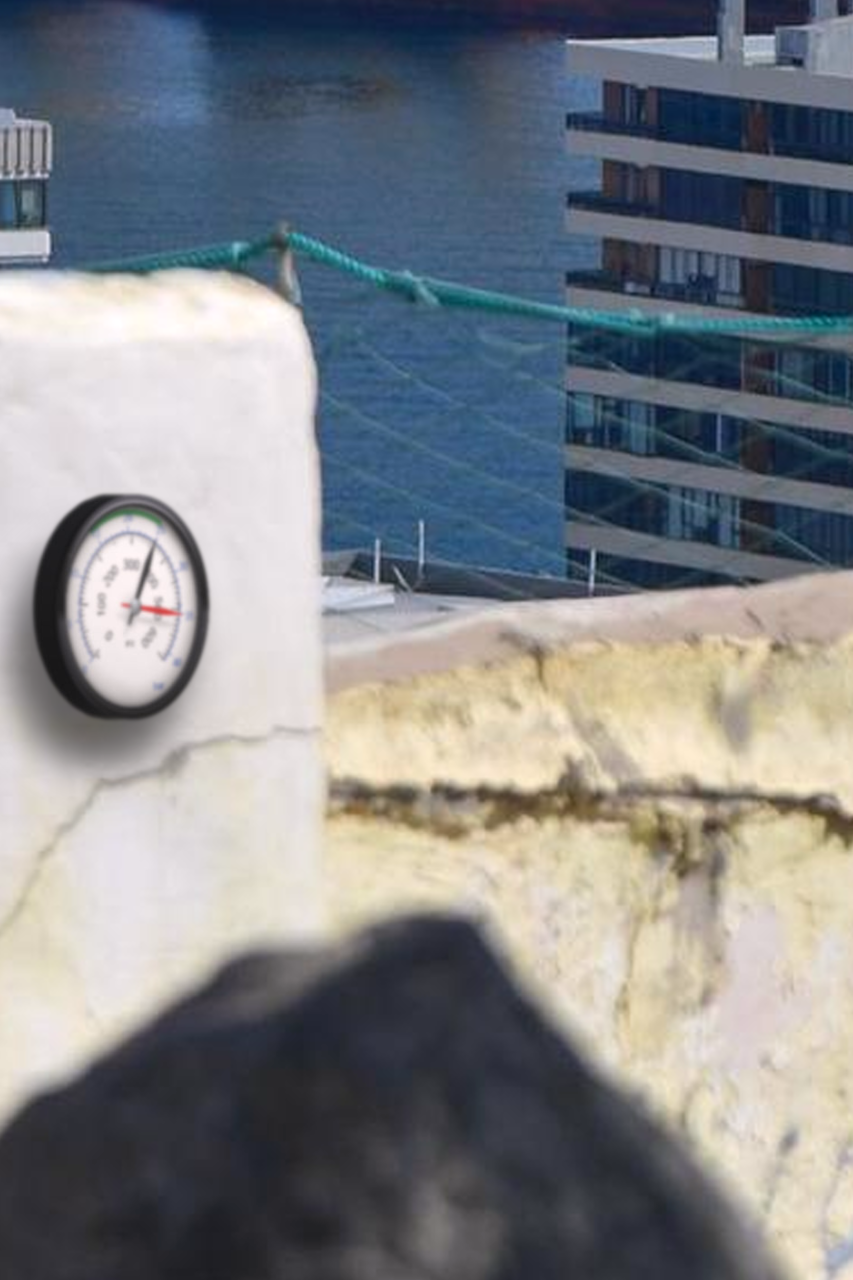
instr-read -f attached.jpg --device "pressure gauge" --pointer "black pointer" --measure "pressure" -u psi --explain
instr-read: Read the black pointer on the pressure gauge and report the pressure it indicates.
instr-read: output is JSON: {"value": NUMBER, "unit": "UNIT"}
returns {"value": 350, "unit": "psi"}
